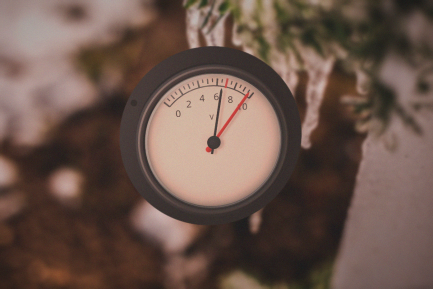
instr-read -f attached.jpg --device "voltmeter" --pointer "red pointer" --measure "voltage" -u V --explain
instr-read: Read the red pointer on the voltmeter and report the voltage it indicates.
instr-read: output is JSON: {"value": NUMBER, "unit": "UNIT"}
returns {"value": 9.5, "unit": "V"}
